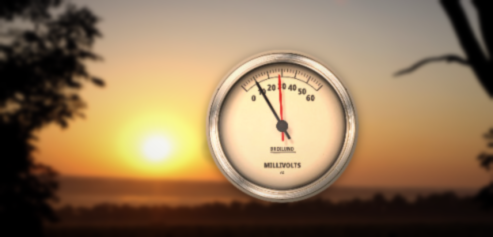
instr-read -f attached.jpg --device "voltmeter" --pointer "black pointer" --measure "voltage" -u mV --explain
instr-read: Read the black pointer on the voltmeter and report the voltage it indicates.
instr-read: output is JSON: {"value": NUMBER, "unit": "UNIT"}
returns {"value": 10, "unit": "mV"}
